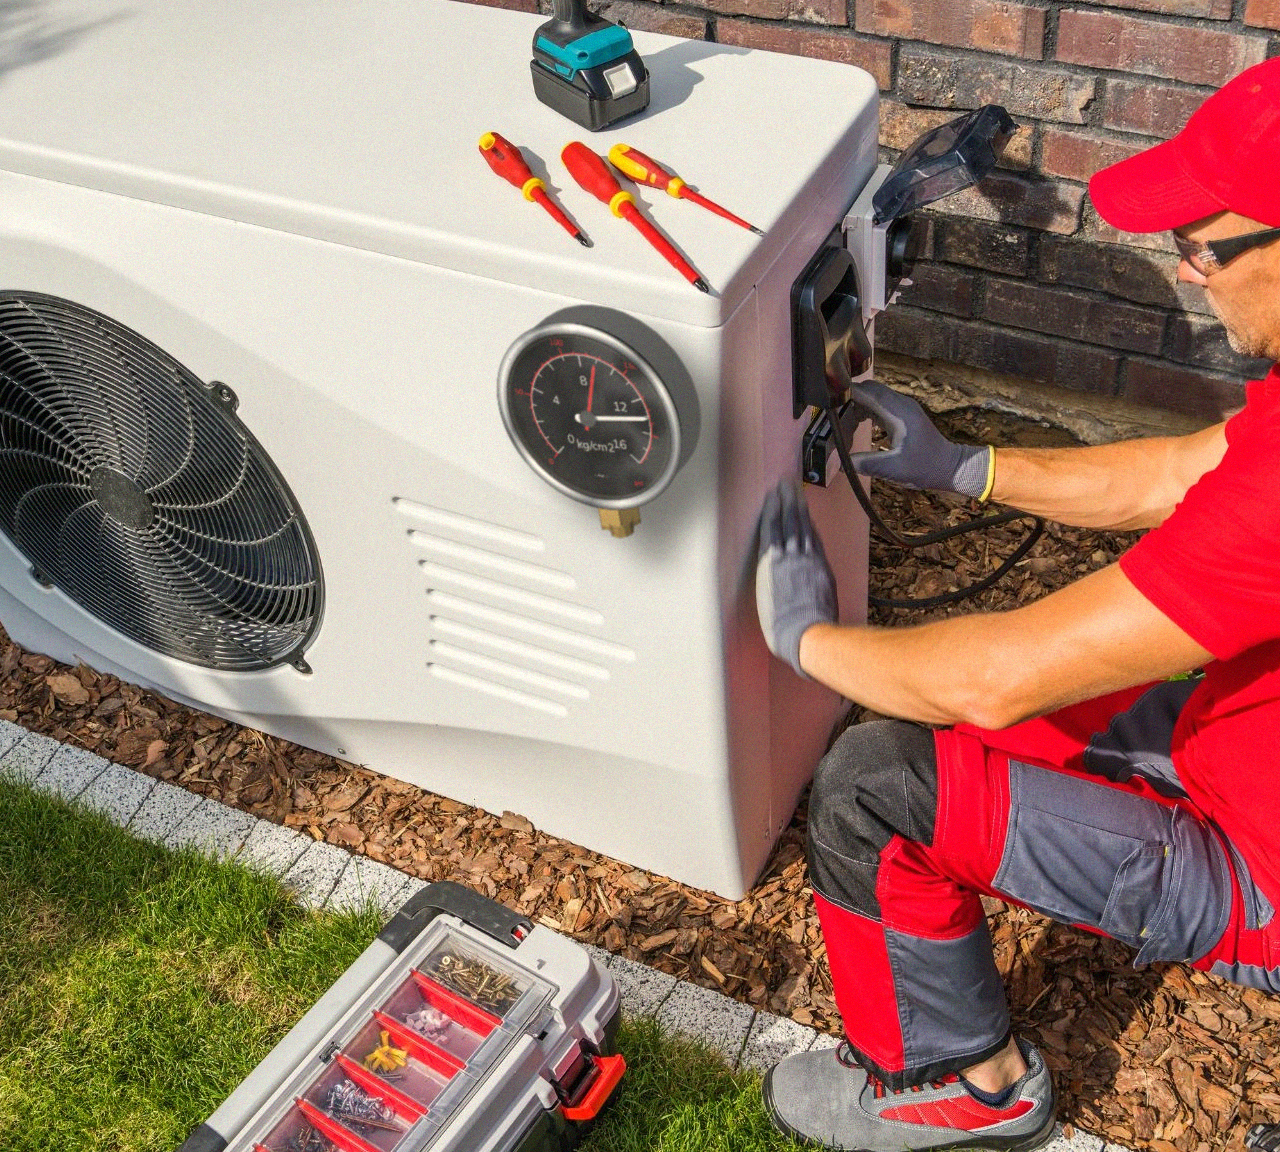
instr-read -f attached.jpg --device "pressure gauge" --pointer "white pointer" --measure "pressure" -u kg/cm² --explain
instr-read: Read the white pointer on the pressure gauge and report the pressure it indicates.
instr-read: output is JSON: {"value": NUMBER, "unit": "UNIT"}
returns {"value": 13, "unit": "kg/cm²"}
